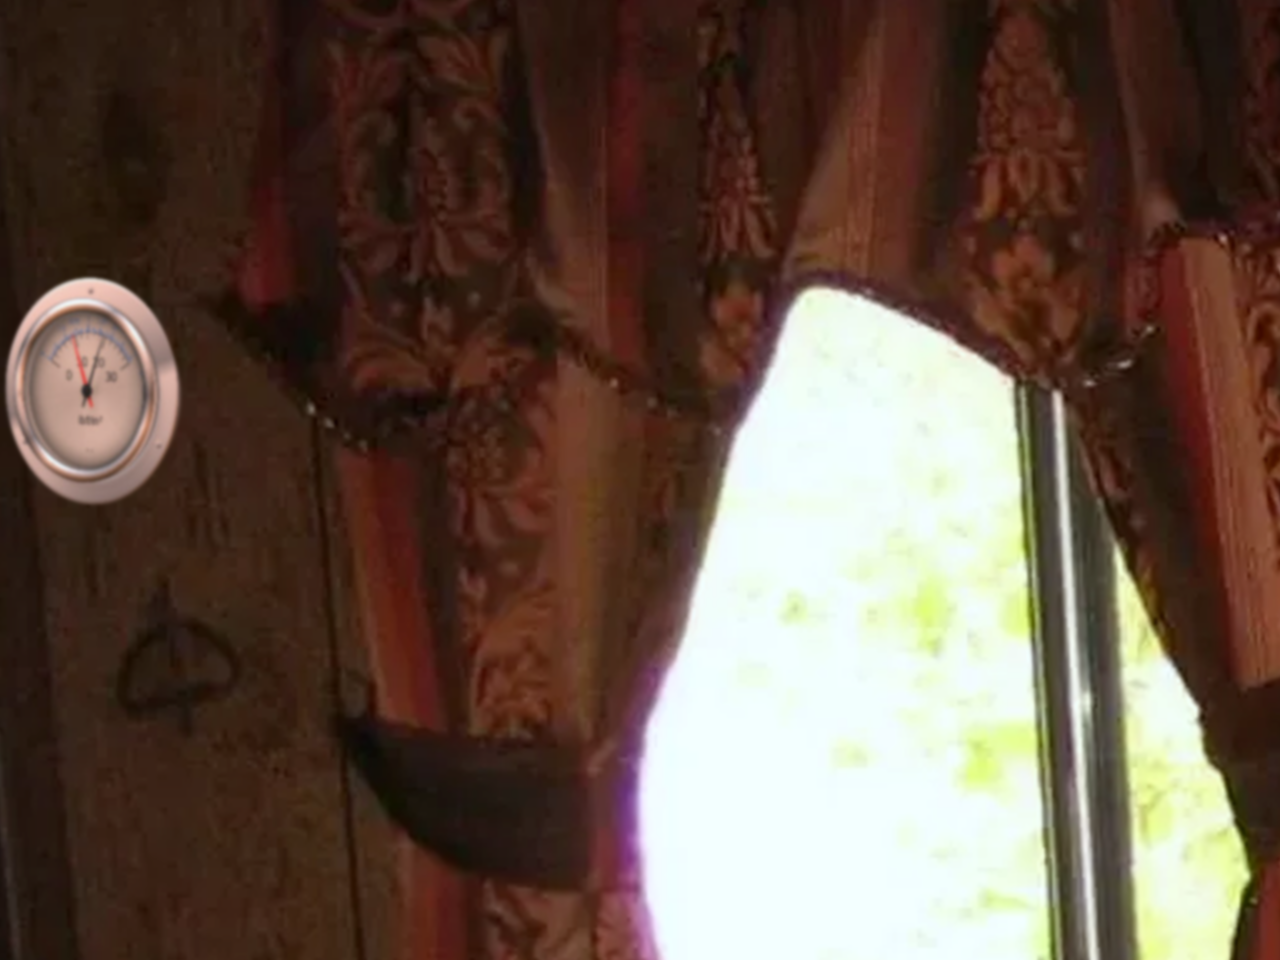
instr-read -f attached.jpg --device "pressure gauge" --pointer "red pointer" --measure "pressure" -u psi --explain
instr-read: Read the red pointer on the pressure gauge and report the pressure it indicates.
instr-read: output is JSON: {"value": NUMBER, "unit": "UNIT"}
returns {"value": 10, "unit": "psi"}
